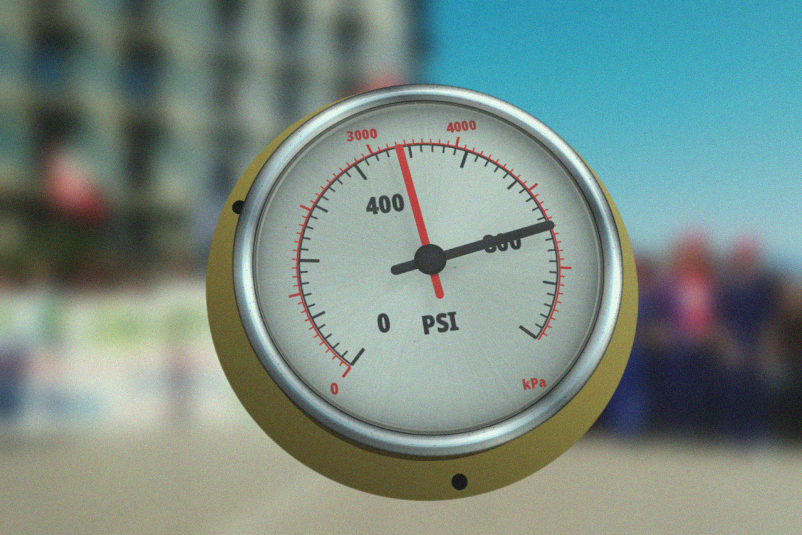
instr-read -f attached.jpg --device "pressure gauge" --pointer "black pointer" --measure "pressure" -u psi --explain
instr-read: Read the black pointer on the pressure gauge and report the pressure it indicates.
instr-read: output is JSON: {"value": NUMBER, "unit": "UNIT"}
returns {"value": 800, "unit": "psi"}
